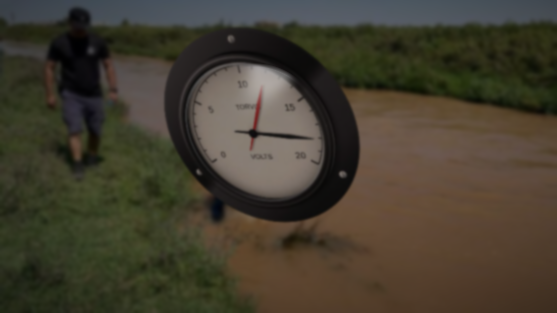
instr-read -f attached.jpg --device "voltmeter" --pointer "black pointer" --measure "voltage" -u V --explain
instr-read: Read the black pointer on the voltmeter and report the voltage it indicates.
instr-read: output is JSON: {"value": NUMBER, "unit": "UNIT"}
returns {"value": 18, "unit": "V"}
